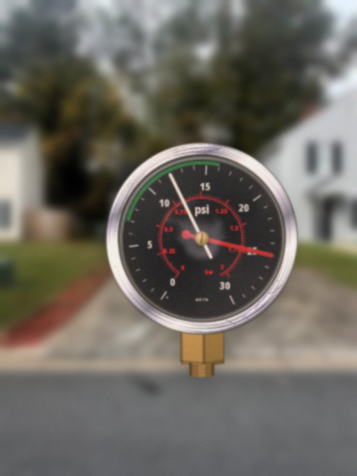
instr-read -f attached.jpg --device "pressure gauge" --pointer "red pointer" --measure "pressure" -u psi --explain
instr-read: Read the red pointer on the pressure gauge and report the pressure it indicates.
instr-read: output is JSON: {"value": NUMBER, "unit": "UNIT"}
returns {"value": 25, "unit": "psi"}
